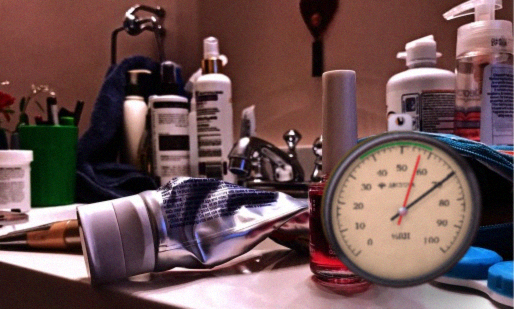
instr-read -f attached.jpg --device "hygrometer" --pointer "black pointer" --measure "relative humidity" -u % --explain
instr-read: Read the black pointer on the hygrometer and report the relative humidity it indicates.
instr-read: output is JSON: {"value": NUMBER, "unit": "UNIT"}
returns {"value": 70, "unit": "%"}
